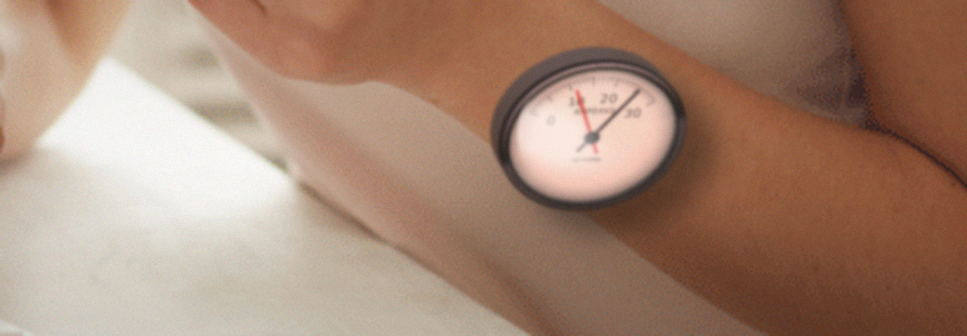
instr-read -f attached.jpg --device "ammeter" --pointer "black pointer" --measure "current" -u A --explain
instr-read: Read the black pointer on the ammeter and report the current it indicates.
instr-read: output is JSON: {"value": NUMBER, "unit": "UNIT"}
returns {"value": 25, "unit": "A"}
